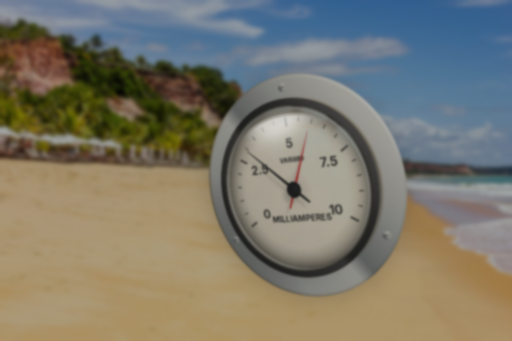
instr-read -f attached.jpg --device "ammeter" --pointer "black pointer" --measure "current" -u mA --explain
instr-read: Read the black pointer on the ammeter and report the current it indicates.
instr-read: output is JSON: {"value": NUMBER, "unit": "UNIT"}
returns {"value": 3, "unit": "mA"}
